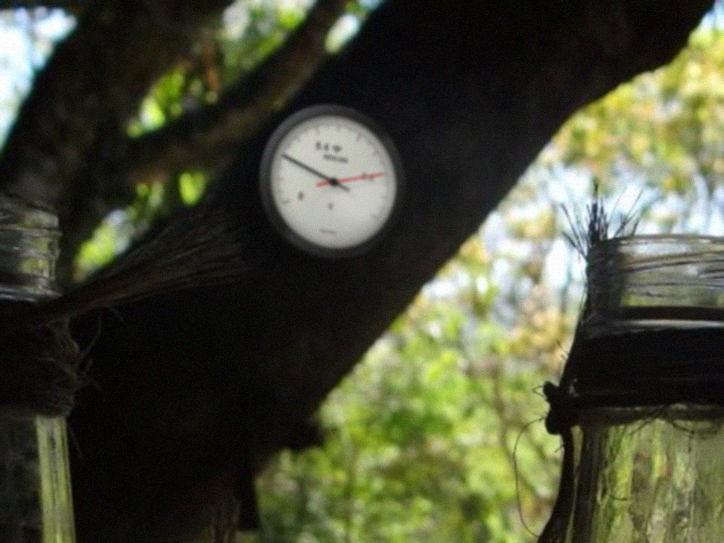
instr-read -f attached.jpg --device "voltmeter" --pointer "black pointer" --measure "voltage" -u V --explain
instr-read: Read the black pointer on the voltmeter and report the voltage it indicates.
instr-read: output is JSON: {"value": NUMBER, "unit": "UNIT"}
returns {"value": 0.2, "unit": "V"}
